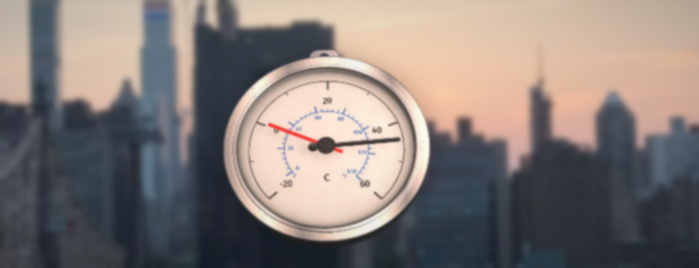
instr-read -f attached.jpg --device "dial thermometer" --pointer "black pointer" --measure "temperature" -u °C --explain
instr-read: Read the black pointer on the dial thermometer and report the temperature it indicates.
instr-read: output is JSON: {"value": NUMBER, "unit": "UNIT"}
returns {"value": 45, "unit": "°C"}
